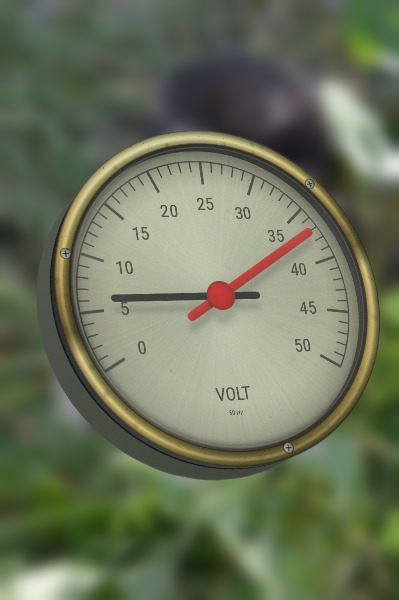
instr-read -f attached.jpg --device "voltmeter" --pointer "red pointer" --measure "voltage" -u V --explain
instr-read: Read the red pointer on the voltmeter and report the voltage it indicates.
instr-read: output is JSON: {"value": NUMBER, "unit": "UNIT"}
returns {"value": 37, "unit": "V"}
